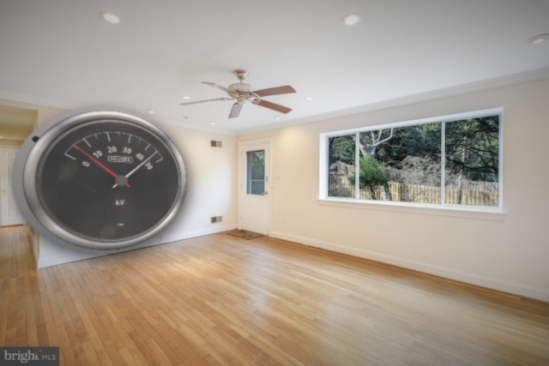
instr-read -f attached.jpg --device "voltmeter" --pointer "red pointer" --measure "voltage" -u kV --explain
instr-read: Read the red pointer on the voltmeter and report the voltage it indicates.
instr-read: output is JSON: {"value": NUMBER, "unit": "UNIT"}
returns {"value": 5, "unit": "kV"}
